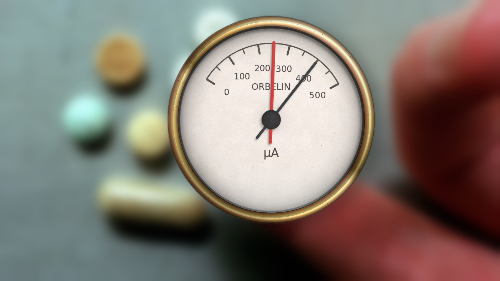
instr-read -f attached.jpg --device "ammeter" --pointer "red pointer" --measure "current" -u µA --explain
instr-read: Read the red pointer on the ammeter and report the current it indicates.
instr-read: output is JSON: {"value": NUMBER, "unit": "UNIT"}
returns {"value": 250, "unit": "µA"}
